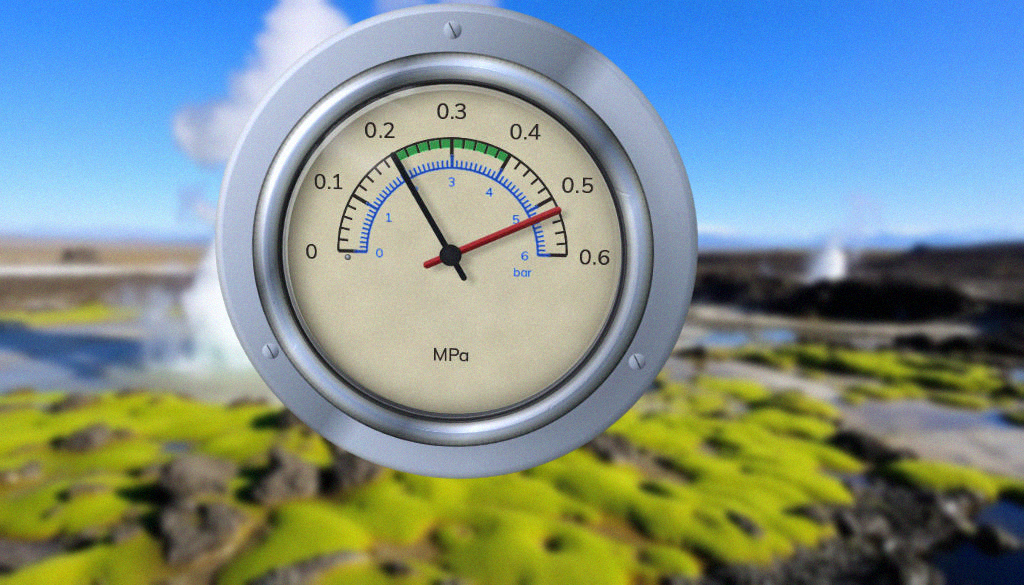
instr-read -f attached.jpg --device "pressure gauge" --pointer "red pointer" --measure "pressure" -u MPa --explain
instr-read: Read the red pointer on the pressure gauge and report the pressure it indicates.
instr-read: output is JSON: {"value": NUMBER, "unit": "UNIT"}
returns {"value": 0.52, "unit": "MPa"}
